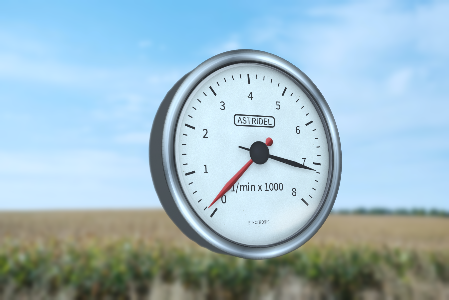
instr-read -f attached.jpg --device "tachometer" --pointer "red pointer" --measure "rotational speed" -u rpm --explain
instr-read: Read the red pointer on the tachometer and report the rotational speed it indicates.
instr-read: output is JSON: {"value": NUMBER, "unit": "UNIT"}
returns {"value": 200, "unit": "rpm"}
